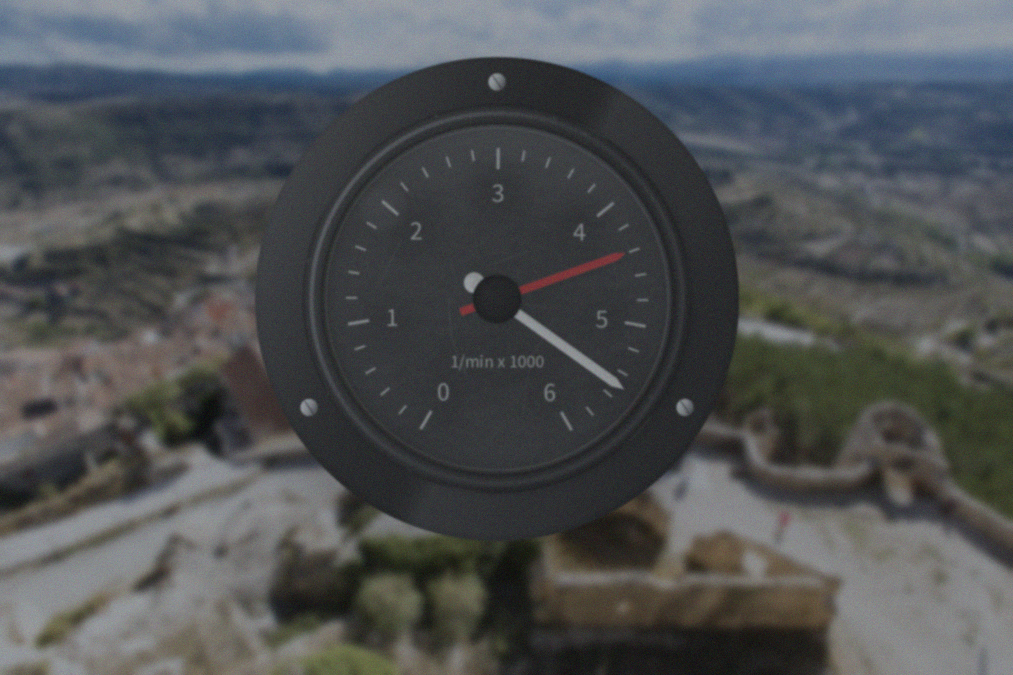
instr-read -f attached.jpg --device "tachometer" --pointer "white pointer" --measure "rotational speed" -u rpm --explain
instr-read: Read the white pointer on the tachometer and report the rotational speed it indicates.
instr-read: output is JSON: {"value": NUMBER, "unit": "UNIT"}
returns {"value": 5500, "unit": "rpm"}
